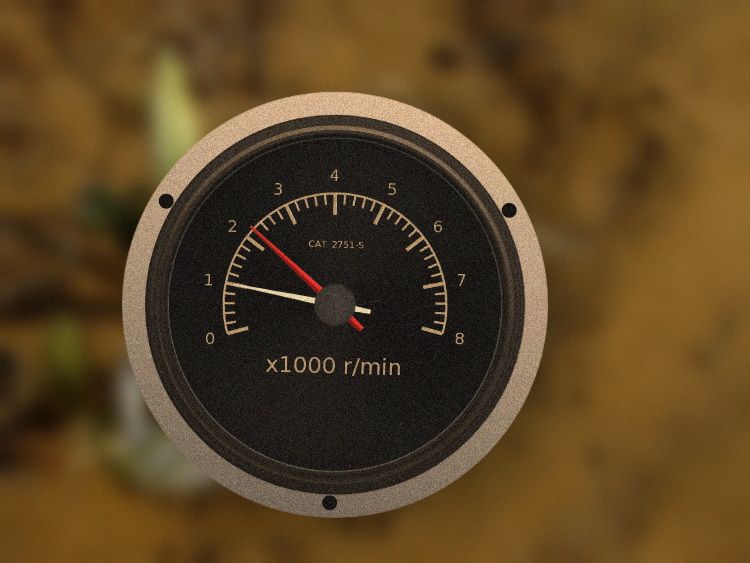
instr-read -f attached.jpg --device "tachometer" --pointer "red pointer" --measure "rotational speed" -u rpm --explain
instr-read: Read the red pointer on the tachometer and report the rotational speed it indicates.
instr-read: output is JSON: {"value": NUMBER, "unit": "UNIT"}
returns {"value": 2200, "unit": "rpm"}
